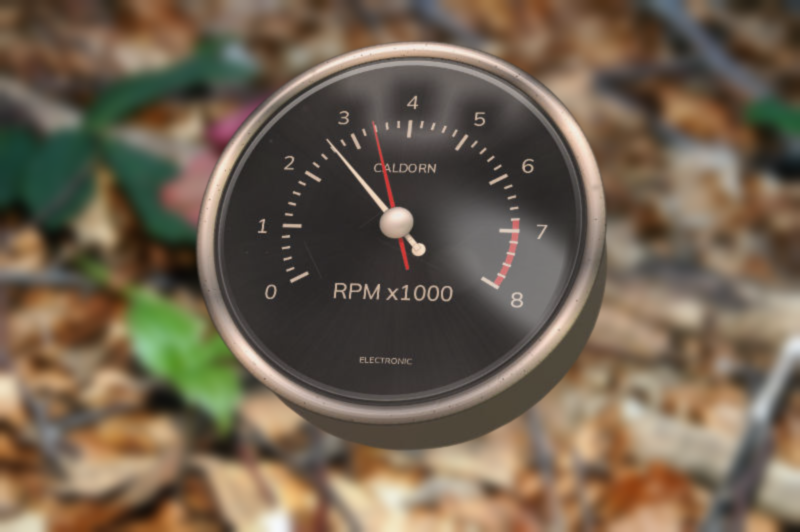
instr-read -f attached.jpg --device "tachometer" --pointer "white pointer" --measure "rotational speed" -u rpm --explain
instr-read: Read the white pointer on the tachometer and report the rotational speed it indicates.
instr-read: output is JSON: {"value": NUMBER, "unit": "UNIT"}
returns {"value": 2600, "unit": "rpm"}
